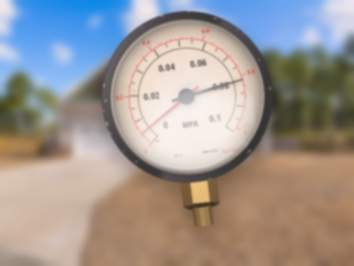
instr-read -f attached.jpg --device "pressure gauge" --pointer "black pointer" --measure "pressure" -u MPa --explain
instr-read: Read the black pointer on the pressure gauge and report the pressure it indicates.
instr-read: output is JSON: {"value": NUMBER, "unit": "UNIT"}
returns {"value": 0.08, "unit": "MPa"}
